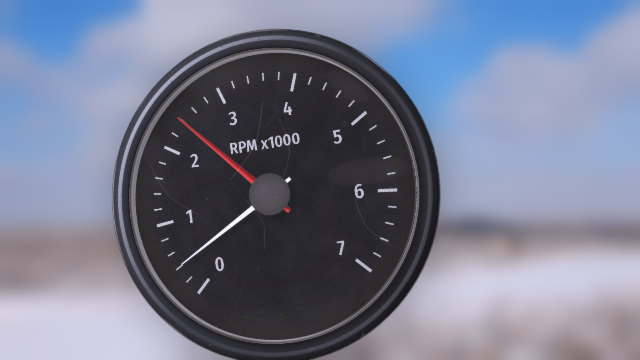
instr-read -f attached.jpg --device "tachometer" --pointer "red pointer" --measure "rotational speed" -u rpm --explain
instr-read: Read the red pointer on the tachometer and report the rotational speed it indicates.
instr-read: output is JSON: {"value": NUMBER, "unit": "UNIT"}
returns {"value": 2400, "unit": "rpm"}
